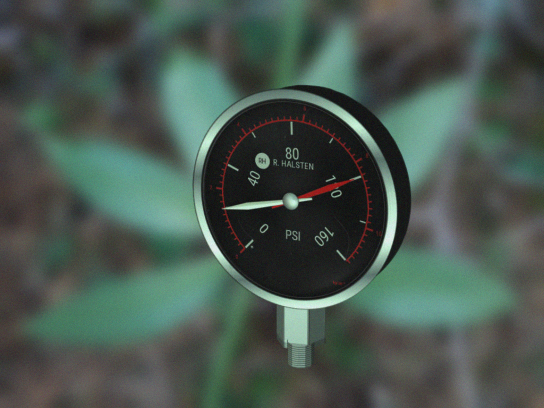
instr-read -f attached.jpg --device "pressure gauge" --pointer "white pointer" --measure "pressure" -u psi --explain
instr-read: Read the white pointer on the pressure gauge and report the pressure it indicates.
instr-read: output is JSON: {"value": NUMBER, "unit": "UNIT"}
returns {"value": 20, "unit": "psi"}
